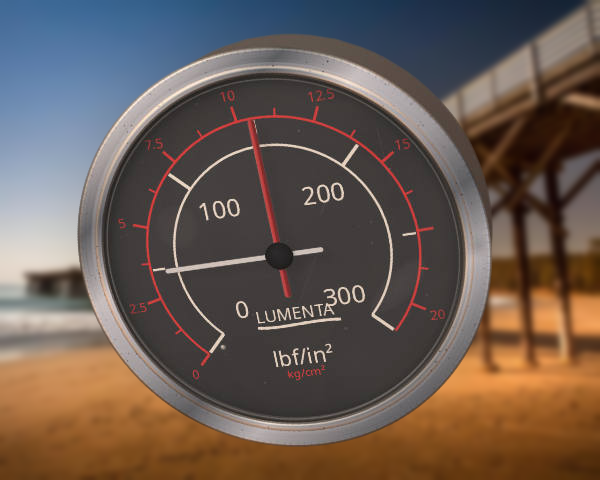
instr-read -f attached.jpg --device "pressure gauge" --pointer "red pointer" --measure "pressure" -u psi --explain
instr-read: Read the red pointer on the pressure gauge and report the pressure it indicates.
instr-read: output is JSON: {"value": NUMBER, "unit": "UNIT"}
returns {"value": 150, "unit": "psi"}
